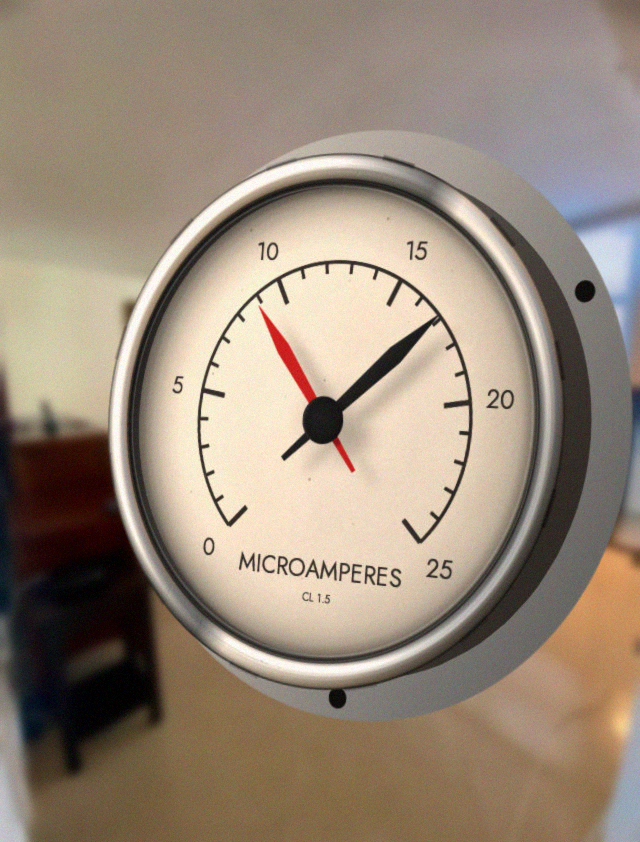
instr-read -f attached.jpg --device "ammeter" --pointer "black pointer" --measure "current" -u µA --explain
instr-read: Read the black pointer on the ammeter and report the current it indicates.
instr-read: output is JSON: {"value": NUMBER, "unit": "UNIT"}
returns {"value": 17, "unit": "µA"}
